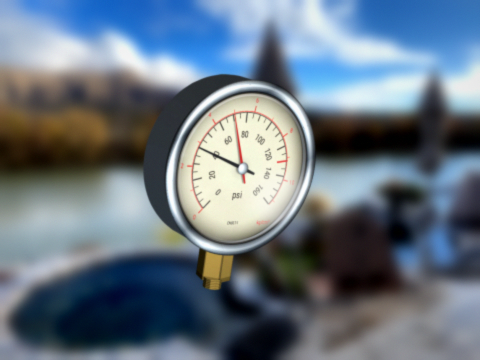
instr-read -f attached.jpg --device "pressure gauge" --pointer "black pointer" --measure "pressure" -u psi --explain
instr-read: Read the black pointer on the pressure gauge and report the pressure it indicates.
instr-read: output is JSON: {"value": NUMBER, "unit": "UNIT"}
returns {"value": 40, "unit": "psi"}
